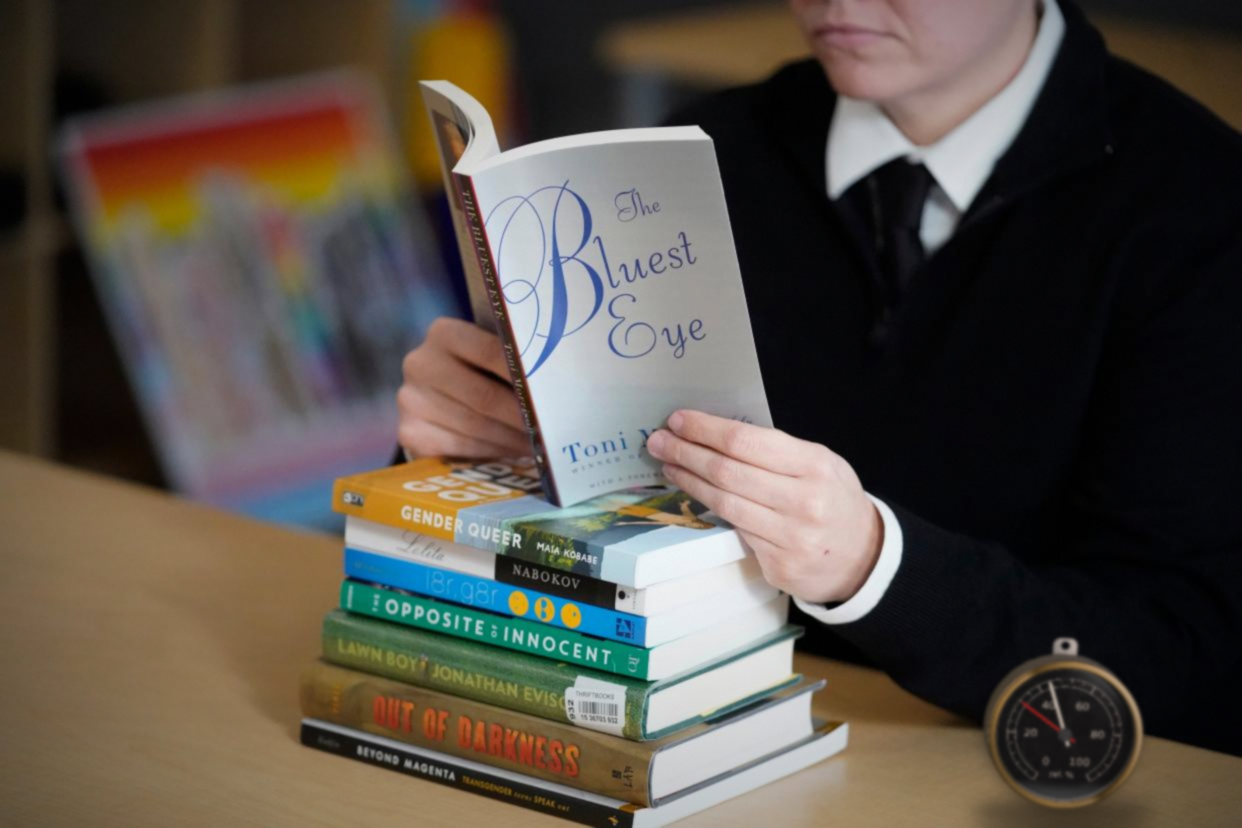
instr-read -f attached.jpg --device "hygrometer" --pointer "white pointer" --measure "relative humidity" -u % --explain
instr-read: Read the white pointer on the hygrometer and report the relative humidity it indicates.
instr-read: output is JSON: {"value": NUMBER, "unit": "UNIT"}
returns {"value": 44, "unit": "%"}
